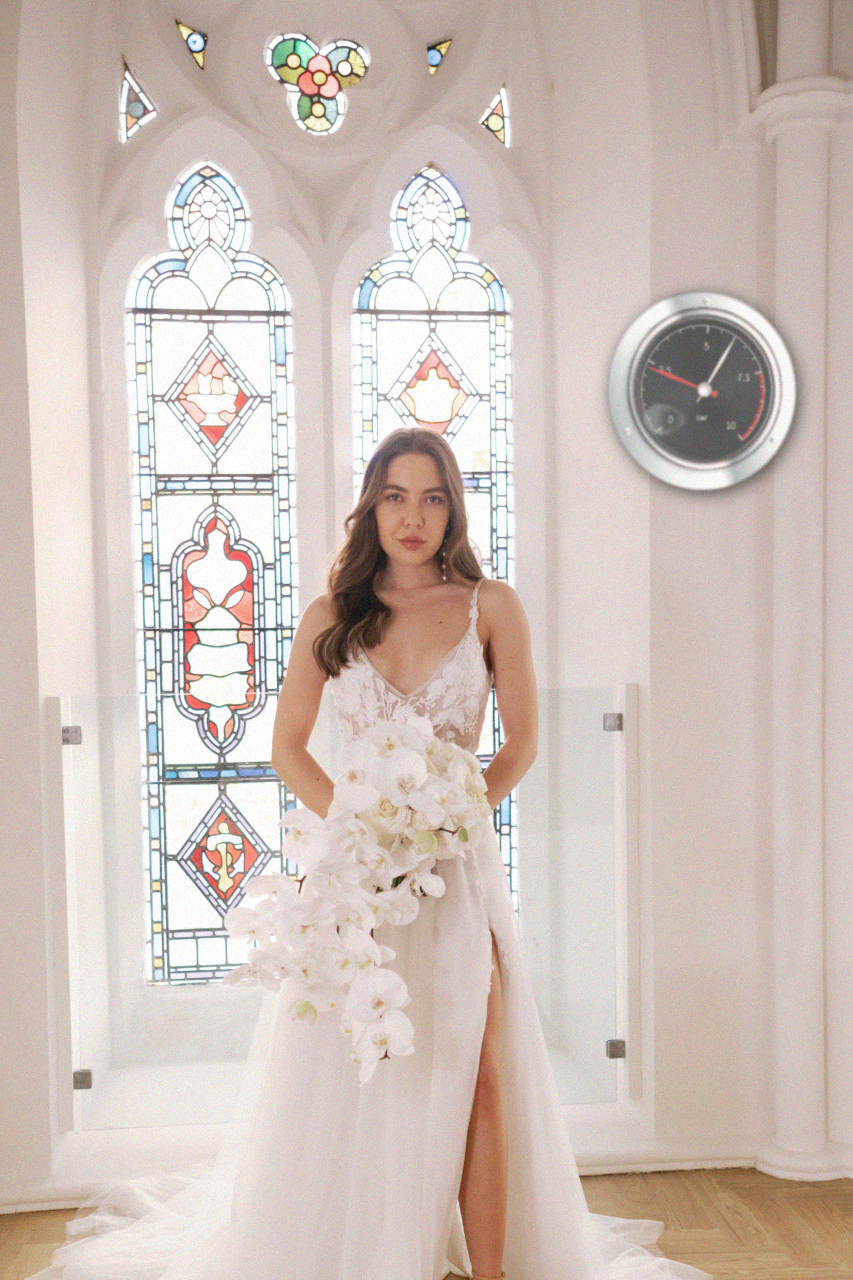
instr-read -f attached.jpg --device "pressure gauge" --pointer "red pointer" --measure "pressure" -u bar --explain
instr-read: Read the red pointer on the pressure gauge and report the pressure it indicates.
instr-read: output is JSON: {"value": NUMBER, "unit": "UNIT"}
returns {"value": 2.25, "unit": "bar"}
